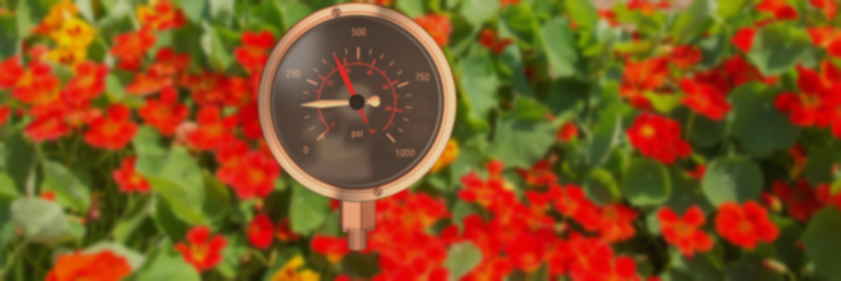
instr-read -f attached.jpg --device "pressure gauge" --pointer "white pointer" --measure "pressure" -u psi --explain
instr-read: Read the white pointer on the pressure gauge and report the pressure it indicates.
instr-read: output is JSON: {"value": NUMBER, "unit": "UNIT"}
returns {"value": 150, "unit": "psi"}
